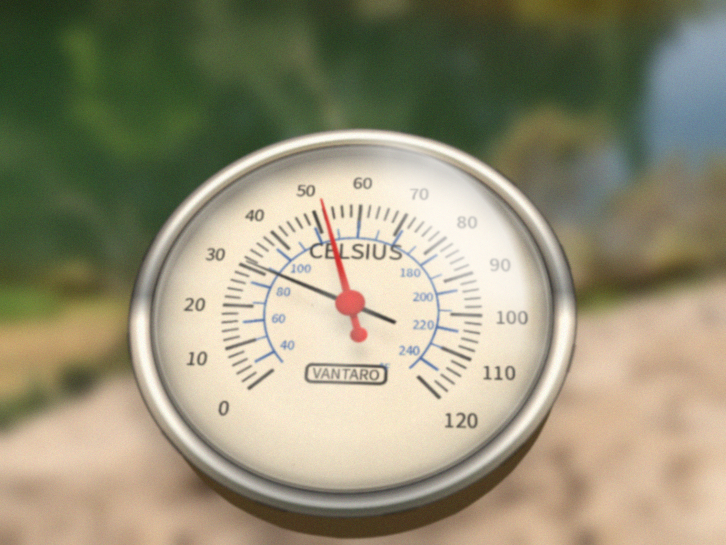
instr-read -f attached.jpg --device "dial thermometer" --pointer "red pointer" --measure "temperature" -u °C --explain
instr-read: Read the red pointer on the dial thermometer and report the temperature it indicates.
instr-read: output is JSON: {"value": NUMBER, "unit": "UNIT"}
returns {"value": 52, "unit": "°C"}
